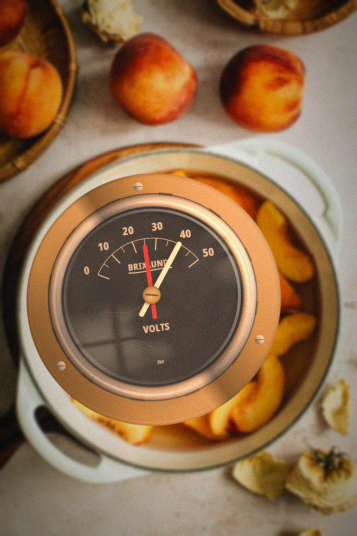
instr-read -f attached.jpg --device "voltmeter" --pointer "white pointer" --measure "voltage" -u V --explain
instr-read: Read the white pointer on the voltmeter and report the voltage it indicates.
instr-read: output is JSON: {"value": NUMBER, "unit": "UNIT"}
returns {"value": 40, "unit": "V"}
